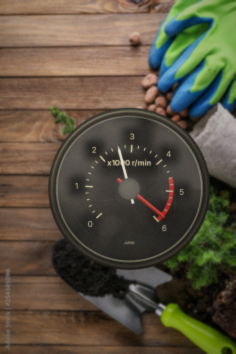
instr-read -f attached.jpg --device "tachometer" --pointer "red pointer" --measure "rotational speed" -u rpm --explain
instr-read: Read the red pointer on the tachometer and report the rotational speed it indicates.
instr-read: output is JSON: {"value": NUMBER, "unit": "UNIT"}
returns {"value": 5800, "unit": "rpm"}
